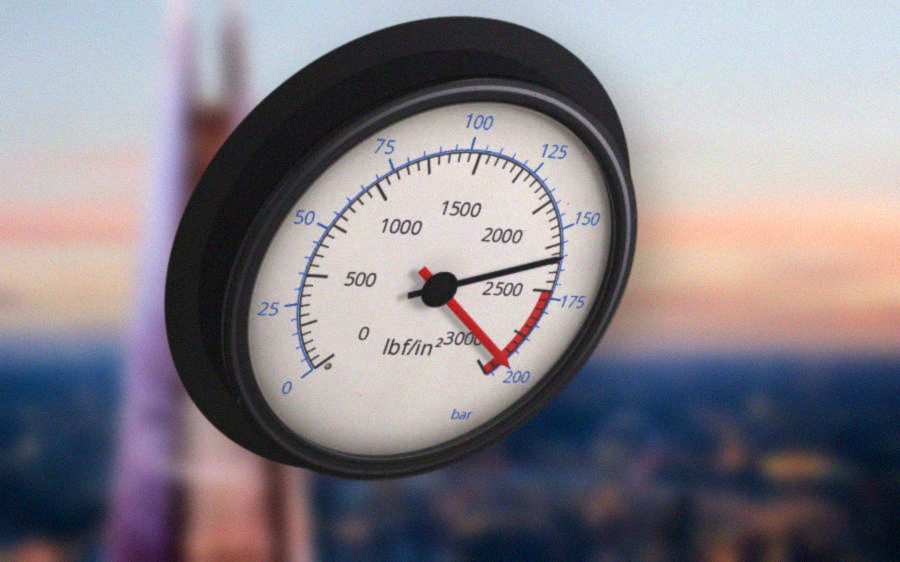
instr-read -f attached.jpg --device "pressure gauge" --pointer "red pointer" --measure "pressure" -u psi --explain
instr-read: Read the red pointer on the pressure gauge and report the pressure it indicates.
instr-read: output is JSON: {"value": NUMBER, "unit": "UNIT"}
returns {"value": 2900, "unit": "psi"}
